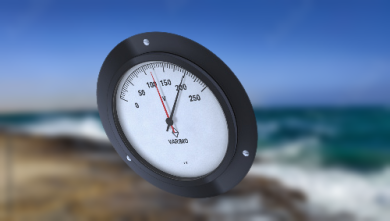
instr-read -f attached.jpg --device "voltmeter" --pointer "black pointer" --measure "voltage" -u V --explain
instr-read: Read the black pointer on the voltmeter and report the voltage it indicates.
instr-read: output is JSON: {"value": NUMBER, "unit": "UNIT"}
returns {"value": 200, "unit": "V"}
